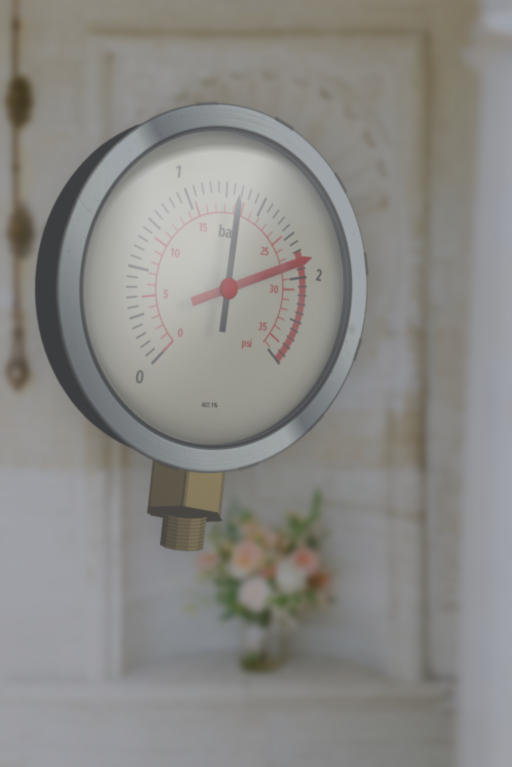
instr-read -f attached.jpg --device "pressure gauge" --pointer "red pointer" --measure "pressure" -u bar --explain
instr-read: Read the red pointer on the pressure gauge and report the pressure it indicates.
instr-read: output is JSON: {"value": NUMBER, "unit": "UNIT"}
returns {"value": 1.9, "unit": "bar"}
